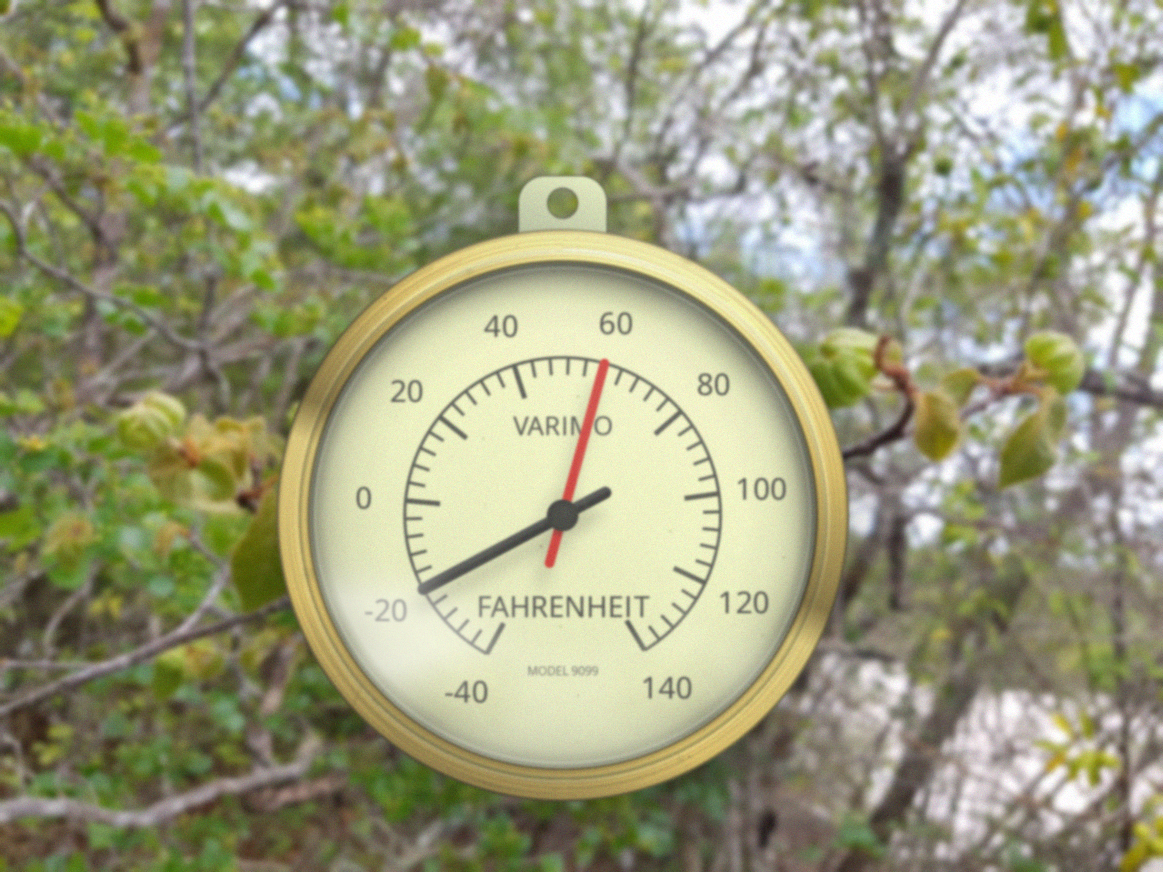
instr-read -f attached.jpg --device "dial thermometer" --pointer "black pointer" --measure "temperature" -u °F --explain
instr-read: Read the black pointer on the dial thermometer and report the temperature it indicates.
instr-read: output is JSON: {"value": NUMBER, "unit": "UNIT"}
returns {"value": -20, "unit": "°F"}
